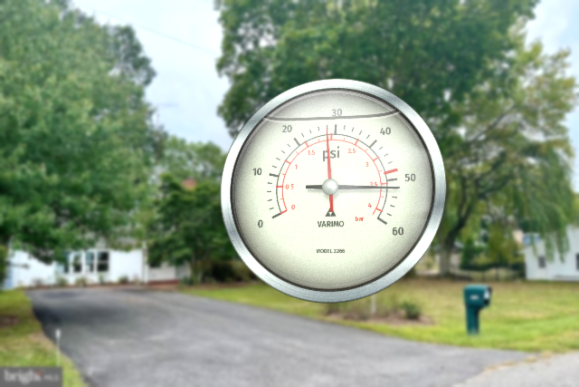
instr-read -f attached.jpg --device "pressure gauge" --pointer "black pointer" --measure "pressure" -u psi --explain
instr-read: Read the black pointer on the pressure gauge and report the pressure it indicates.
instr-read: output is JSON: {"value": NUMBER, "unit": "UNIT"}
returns {"value": 52, "unit": "psi"}
